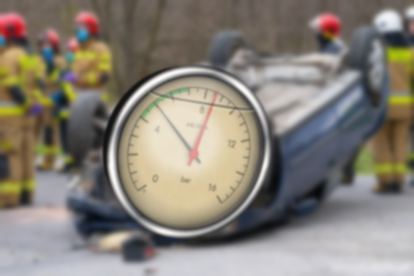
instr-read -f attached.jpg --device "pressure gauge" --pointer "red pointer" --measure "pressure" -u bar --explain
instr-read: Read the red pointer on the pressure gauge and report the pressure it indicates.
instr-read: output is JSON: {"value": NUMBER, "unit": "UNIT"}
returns {"value": 8.5, "unit": "bar"}
